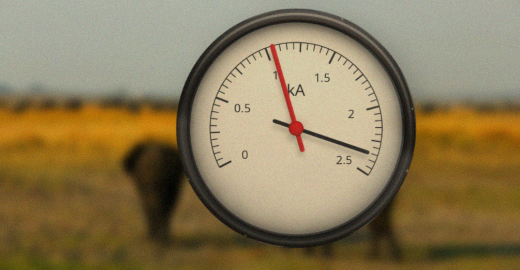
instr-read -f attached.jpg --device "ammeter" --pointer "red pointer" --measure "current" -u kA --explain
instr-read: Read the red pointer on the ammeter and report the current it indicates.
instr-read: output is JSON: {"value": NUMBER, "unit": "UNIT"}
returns {"value": 1.05, "unit": "kA"}
